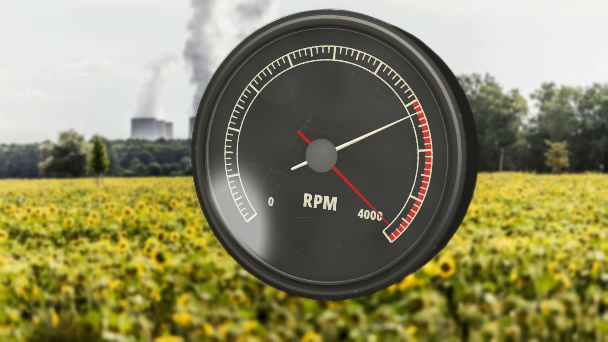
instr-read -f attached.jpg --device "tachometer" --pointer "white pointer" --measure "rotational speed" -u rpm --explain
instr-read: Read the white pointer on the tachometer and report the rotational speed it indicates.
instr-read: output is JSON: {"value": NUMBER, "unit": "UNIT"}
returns {"value": 2900, "unit": "rpm"}
